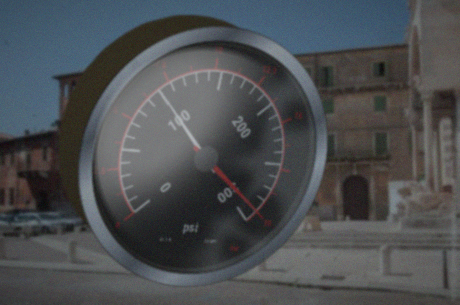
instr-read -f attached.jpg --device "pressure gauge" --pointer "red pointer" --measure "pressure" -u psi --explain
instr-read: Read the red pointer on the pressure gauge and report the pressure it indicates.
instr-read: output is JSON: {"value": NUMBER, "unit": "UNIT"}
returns {"value": 290, "unit": "psi"}
